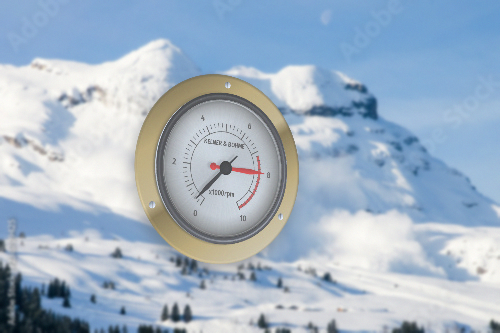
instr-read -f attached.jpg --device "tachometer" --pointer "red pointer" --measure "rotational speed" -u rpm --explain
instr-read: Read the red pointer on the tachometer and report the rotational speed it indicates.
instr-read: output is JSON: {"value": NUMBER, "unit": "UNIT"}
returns {"value": 8000, "unit": "rpm"}
